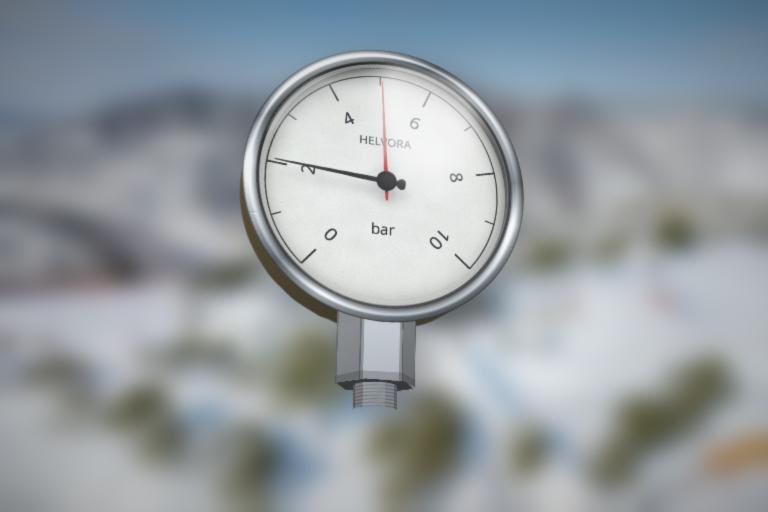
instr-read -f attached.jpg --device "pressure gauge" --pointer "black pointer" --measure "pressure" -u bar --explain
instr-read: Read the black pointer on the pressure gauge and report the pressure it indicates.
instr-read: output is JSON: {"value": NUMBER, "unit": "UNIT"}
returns {"value": 2, "unit": "bar"}
